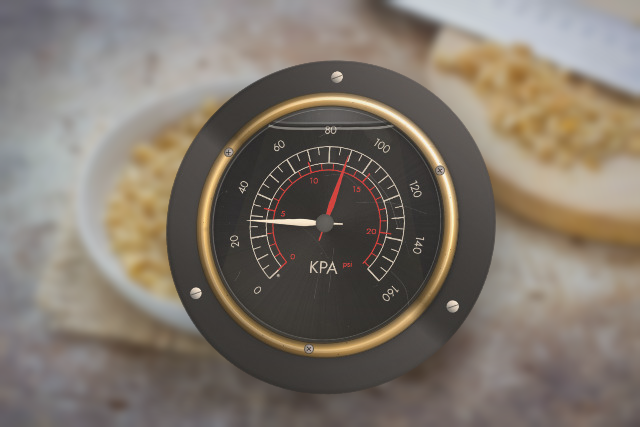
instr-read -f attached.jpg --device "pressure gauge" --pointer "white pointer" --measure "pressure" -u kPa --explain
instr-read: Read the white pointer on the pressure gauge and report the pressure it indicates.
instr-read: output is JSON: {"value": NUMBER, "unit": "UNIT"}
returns {"value": 27.5, "unit": "kPa"}
